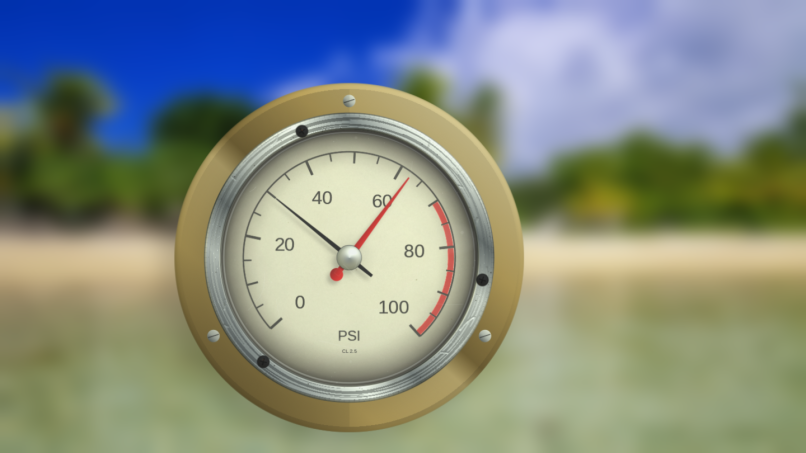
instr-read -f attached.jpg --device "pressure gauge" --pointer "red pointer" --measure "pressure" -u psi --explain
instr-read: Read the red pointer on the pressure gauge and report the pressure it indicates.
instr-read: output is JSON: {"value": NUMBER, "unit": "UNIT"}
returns {"value": 62.5, "unit": "psi"}
